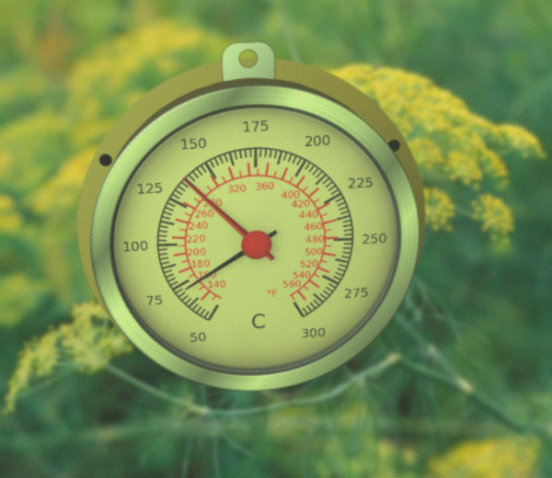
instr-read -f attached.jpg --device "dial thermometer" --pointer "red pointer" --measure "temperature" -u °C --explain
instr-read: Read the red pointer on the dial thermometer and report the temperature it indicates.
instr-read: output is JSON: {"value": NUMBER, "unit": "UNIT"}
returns {"value": 137.5, "unit": "°C"}
